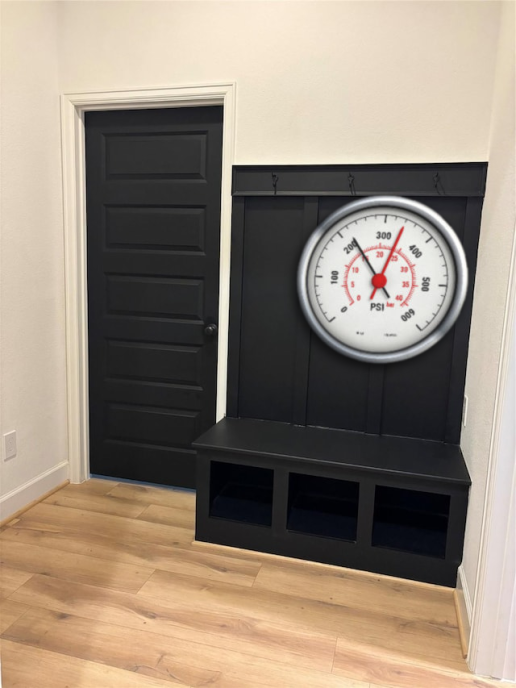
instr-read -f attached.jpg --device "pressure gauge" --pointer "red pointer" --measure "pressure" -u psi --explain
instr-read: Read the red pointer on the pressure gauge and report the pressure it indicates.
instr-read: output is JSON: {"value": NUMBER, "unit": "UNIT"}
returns {"value": 340, "unit": "psi"}
